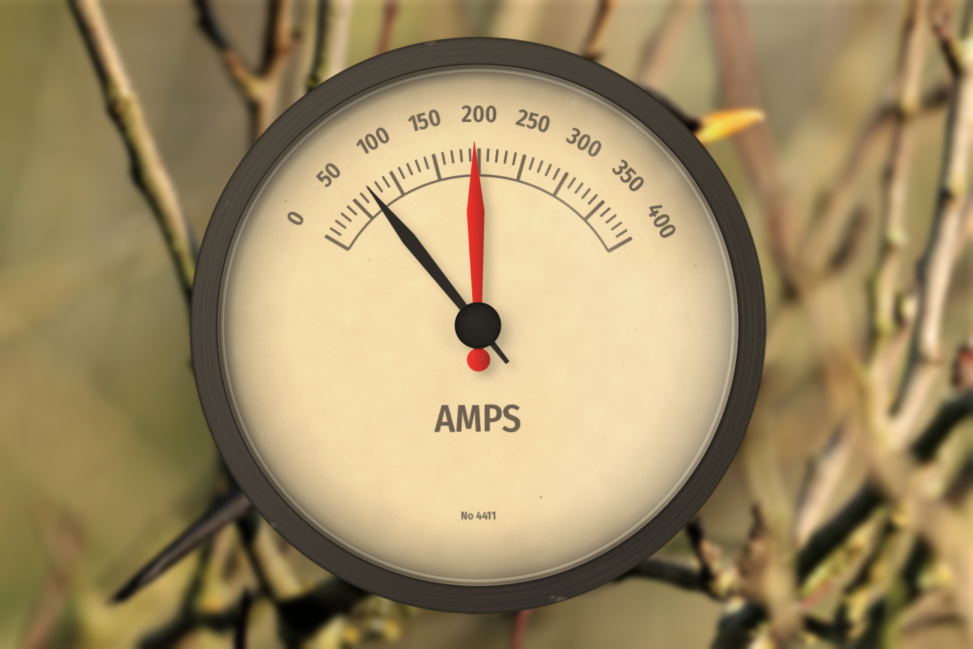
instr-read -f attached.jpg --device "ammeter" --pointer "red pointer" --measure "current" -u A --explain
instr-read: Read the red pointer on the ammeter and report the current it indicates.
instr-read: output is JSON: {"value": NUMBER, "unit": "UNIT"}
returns {"value": 195, "unit": "A"}
